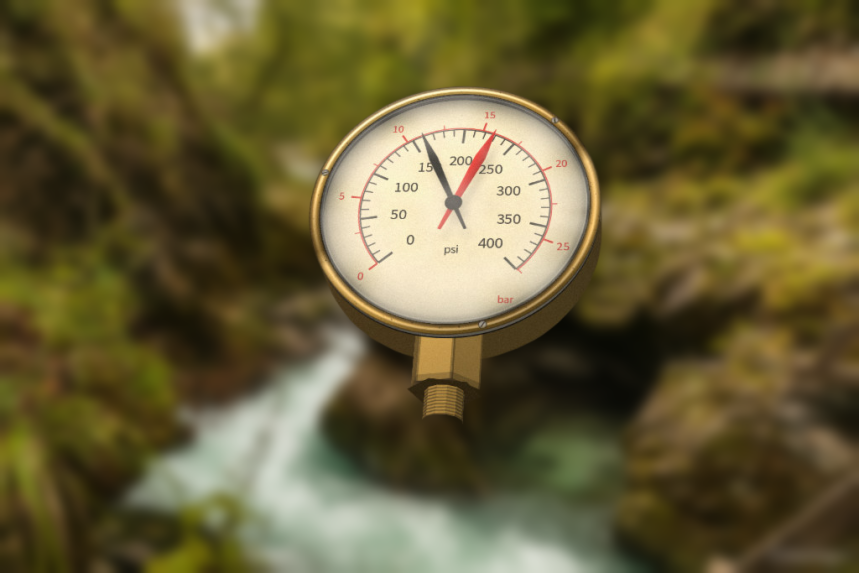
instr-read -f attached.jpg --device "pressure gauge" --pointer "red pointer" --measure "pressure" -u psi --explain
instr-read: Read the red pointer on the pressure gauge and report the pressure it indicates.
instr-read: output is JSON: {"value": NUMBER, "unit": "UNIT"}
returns {"value": 230, "unit": "psi"}
